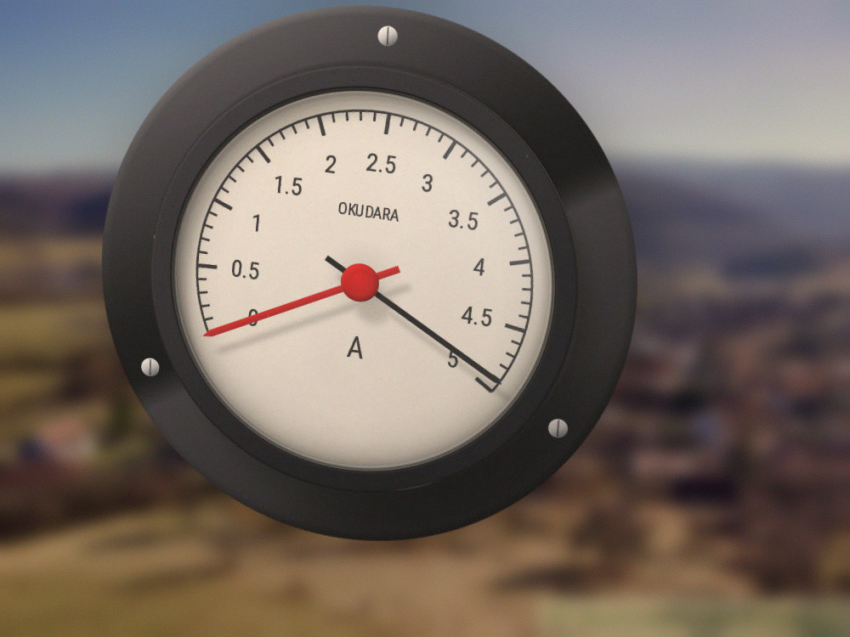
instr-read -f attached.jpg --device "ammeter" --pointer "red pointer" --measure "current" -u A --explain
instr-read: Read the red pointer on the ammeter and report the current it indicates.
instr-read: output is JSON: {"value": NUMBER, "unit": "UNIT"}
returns {"value": 0, "unit": "A"}
